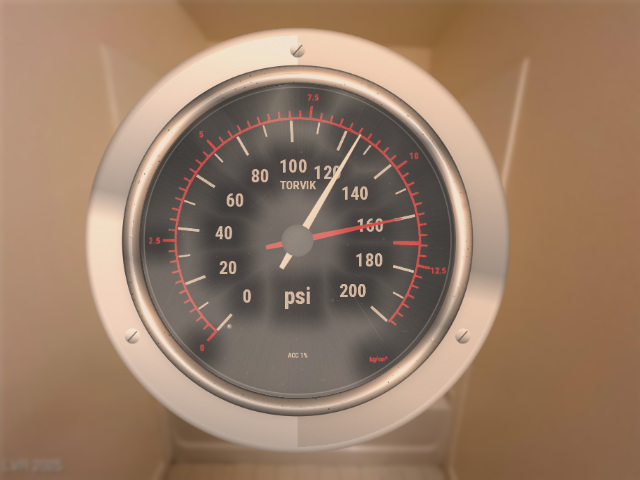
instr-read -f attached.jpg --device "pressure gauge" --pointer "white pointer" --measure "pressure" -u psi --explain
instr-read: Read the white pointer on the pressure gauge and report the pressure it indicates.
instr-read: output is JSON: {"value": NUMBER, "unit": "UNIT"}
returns {"value": 125, "unit": "psi"}
